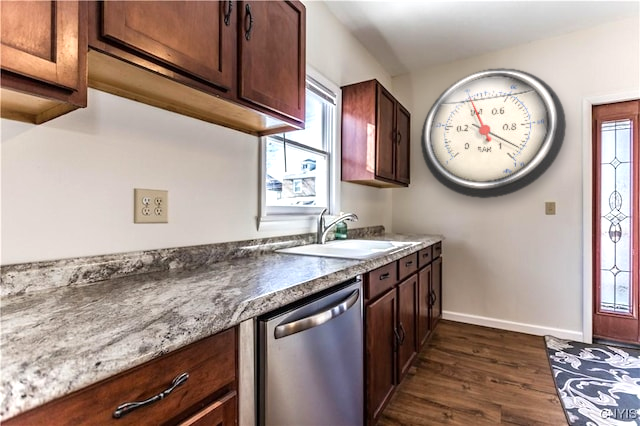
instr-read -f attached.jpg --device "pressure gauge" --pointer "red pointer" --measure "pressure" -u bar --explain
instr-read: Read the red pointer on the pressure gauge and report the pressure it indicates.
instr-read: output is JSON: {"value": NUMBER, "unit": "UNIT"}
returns {"value": 0.4, "unit": "bar"}
